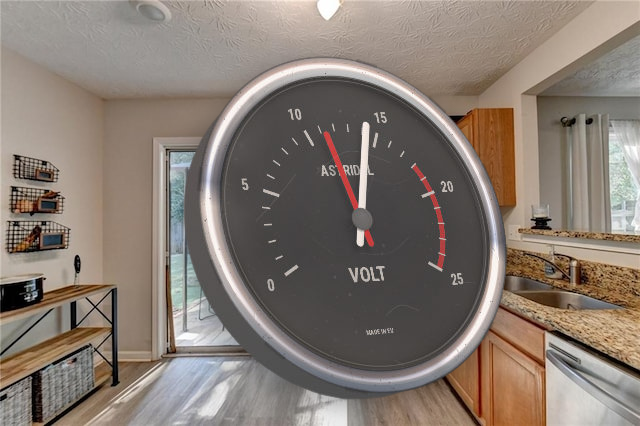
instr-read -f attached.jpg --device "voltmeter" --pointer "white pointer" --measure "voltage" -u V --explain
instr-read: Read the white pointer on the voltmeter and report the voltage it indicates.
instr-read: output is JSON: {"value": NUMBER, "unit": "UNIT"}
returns {"value": 14, "unit": "V"}
